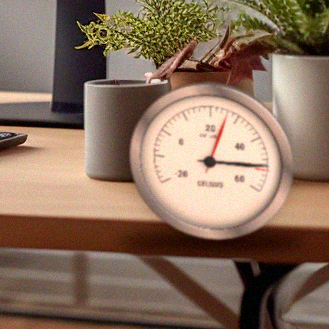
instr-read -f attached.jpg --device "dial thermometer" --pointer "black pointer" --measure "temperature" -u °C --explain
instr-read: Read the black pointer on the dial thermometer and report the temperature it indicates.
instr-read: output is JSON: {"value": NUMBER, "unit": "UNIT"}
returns {"value": 50, "unit": "°C"}
